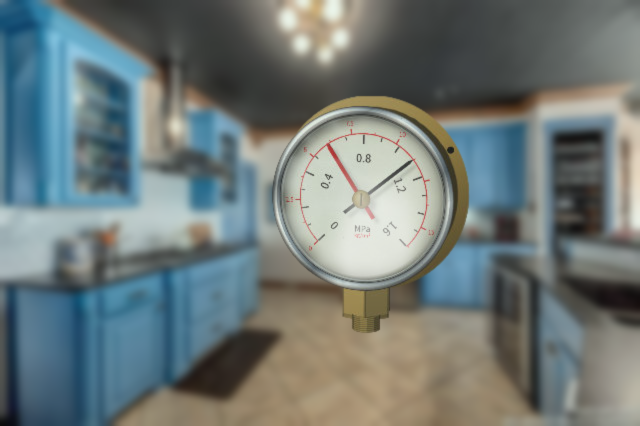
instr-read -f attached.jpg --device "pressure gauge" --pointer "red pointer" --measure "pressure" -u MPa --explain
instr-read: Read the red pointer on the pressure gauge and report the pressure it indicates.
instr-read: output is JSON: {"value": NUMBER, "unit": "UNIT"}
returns {"value": 0.6, "unit": "MPa"}
